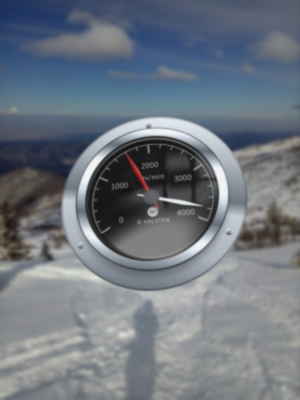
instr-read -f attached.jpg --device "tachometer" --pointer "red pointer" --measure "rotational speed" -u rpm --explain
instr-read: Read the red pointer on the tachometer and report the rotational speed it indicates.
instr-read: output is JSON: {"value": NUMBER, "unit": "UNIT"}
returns {"value": 1600, "unit": "rpm"}
